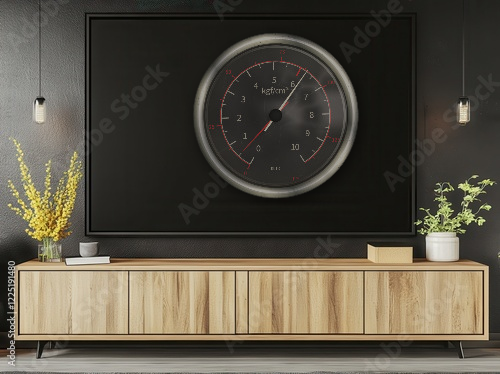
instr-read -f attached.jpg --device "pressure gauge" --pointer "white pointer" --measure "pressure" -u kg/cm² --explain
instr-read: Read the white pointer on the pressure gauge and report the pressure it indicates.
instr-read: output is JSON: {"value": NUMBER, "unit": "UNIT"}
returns {"value": 6.25, "unit": "kg/cm²"}
